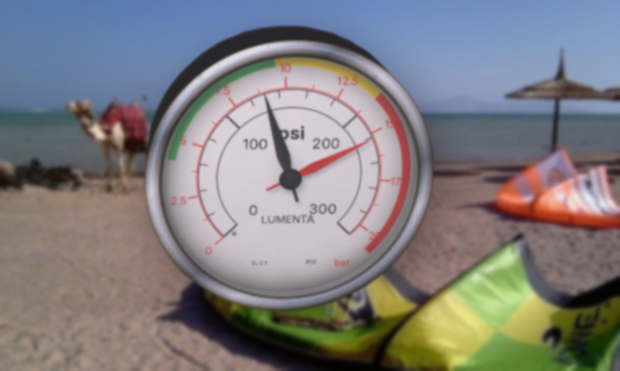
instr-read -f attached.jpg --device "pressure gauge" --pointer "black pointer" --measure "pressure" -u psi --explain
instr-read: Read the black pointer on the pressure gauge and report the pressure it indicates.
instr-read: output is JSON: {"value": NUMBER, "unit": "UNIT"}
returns {"value": 130, "unit": "psi"}
